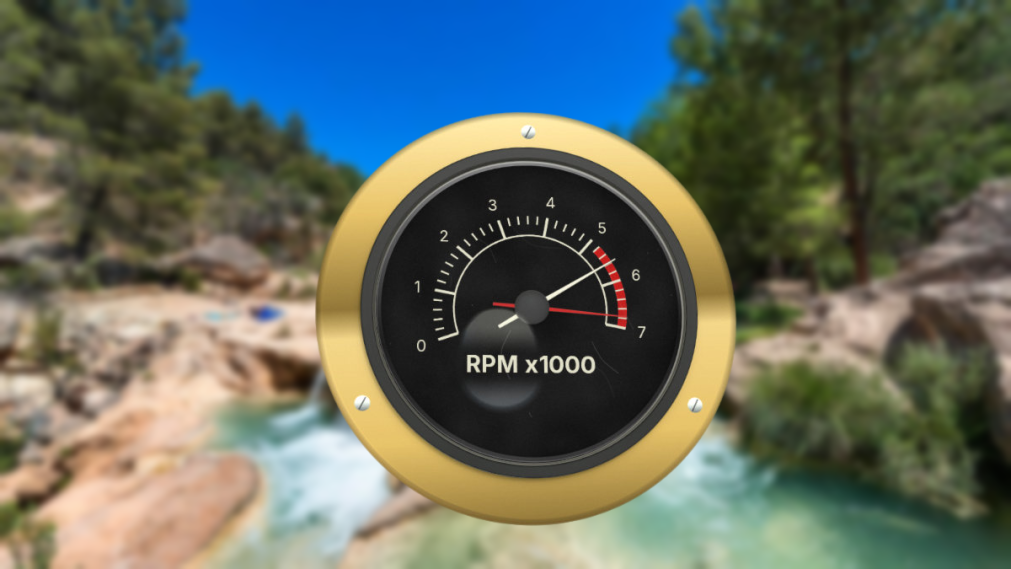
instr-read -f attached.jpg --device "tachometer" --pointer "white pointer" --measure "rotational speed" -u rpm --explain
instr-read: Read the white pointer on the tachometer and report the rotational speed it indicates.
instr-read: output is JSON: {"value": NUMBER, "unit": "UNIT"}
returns {"value": 5600, "unit": "rpm"}
